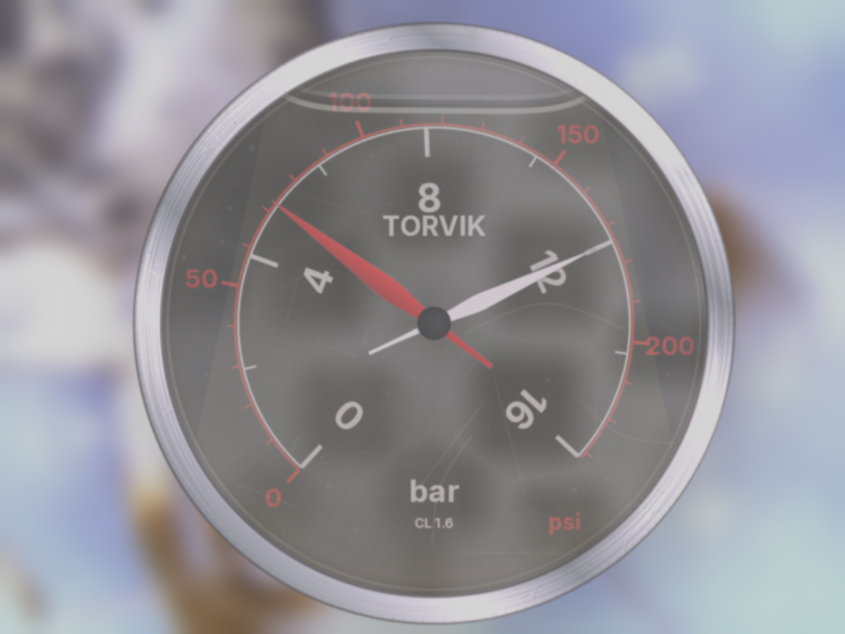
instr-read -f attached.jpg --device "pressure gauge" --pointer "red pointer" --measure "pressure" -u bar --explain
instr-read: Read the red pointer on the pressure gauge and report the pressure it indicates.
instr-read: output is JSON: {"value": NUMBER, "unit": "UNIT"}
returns {"value": 5, "unit": "bar"}
